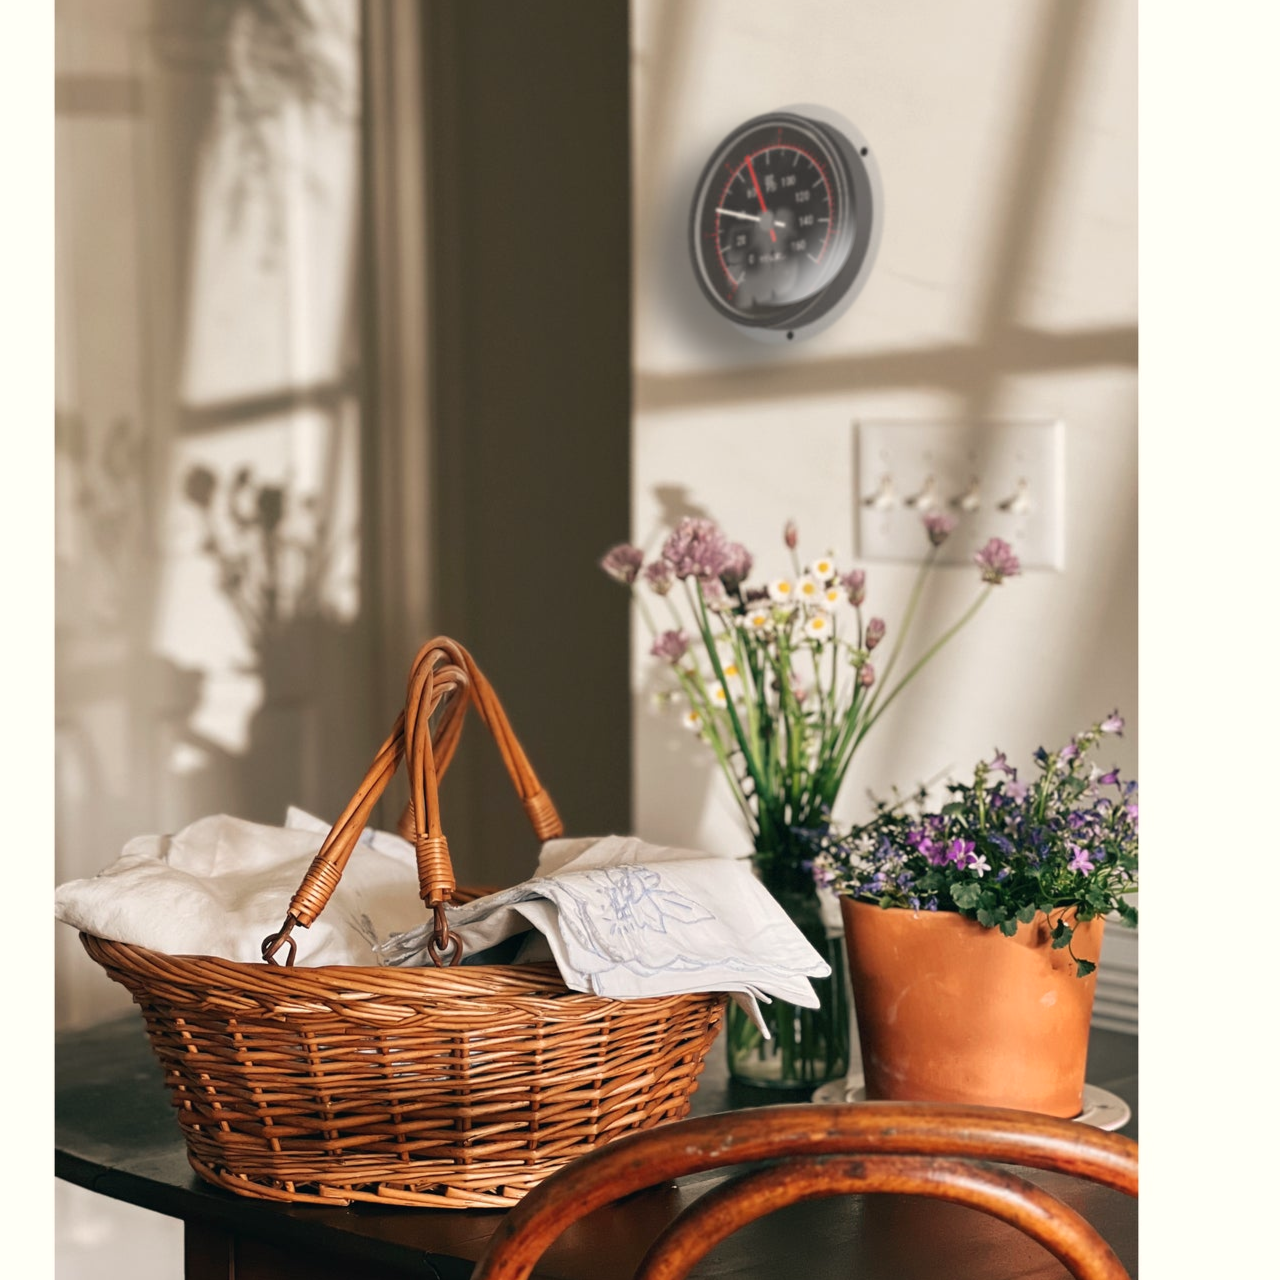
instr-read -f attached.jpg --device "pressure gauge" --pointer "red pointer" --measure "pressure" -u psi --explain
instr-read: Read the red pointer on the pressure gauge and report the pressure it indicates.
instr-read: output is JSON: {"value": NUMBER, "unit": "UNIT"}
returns {"value": 70, "unit": "psi"}
